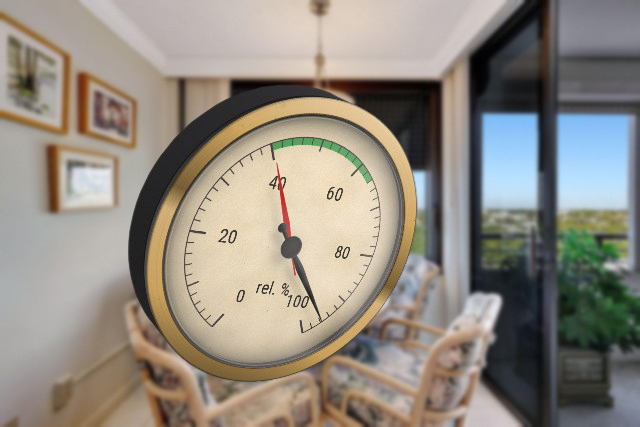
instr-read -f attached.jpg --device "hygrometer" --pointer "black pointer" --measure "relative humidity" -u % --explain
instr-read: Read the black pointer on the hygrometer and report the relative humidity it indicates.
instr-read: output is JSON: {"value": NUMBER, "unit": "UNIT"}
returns {"value": 96, "unit": "%"}
